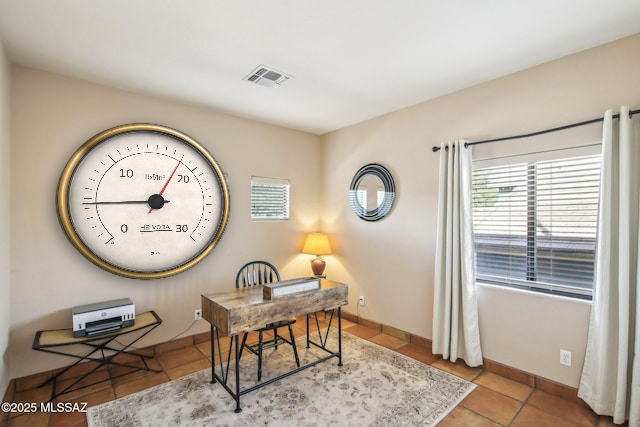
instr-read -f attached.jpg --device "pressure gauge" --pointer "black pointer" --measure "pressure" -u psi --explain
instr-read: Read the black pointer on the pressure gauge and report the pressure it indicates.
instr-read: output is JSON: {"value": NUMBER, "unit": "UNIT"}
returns {"value": 4.5, "unit": "psi"}
